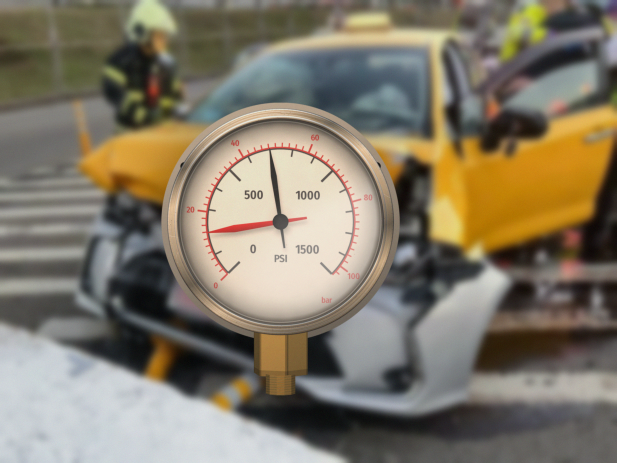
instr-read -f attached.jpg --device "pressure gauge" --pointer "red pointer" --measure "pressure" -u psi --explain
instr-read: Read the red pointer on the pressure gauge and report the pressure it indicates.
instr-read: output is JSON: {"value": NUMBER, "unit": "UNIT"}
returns {"value": 200, "unit": "psi"}
